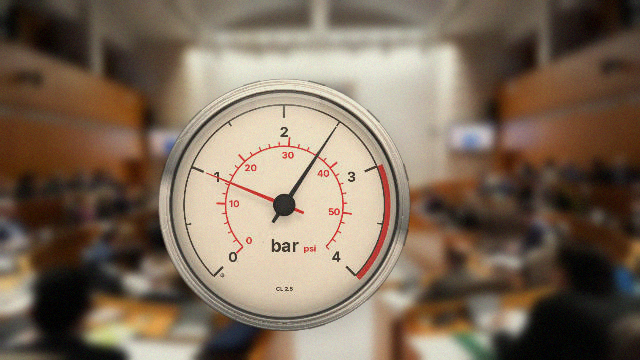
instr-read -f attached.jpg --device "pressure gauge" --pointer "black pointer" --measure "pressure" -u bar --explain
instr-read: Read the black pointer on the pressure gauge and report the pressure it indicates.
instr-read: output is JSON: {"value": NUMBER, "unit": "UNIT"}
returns {"value": 2.5, "unit": "bar"}
